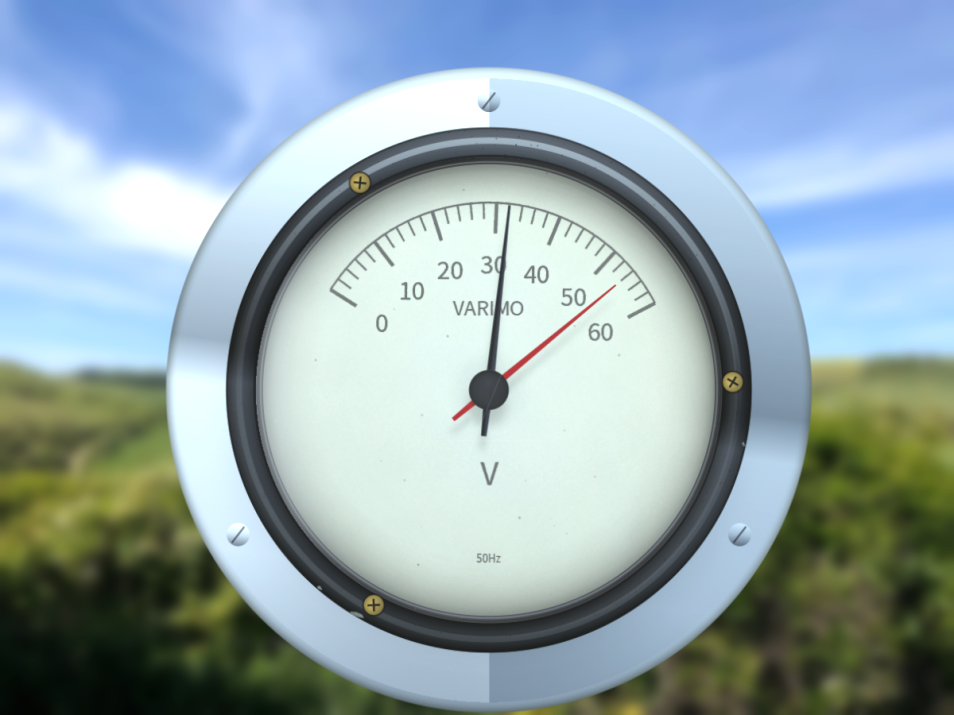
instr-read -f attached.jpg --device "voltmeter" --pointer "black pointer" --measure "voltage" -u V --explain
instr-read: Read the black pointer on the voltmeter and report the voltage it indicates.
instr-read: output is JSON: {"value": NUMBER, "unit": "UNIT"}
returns {"value": 32, "unit": "V"}
